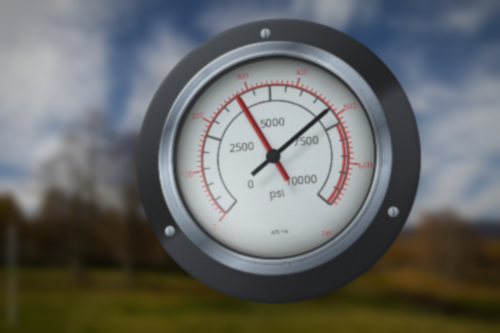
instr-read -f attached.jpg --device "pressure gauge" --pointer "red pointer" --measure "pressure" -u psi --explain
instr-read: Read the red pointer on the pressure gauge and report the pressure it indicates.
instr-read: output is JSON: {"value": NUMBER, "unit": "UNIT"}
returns {"value": 4000, "unit": "psi"}
